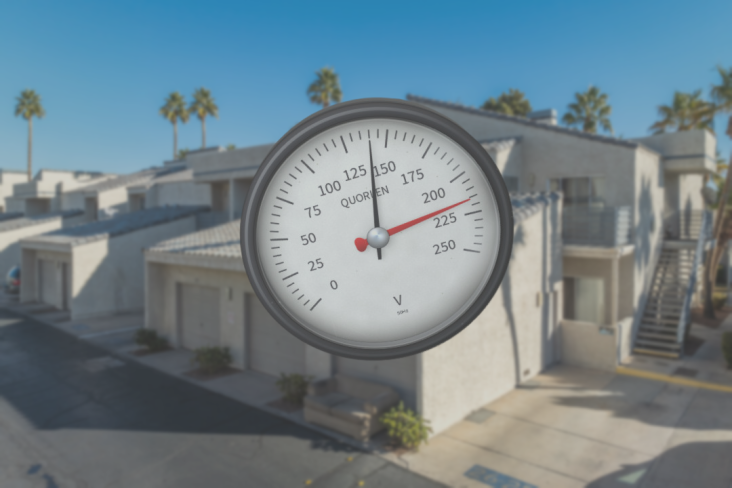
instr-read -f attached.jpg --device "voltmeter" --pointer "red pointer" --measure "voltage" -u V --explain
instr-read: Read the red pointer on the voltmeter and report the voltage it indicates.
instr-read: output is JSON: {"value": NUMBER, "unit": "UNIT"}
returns {"value": 215, "unit": "V"}
